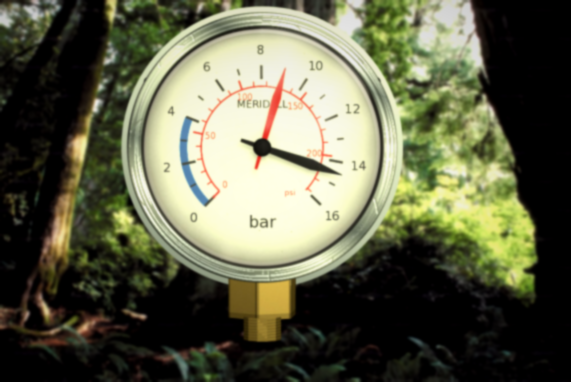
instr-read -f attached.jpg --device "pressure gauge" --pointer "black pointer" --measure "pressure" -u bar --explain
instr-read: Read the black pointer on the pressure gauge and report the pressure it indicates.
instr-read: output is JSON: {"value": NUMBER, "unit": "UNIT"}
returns {"value": 14.5, "unit": "bar"}
